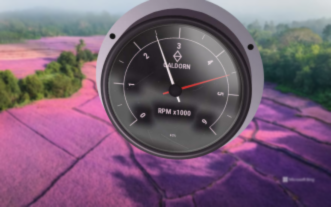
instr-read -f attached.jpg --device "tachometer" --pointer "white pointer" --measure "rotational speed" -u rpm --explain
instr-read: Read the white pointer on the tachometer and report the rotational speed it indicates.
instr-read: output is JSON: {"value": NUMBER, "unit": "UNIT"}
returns {"value": 2500, "unit": "rpm"}
